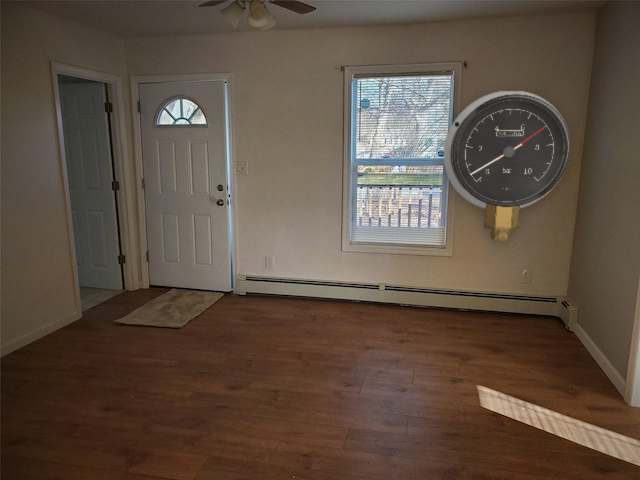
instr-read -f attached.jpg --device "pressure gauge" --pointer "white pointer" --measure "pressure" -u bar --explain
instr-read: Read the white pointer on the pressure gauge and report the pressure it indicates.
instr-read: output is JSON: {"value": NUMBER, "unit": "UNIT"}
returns {"value": 0.5, "unit": "bar"}
